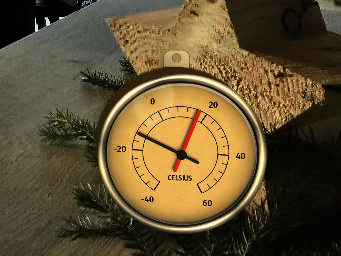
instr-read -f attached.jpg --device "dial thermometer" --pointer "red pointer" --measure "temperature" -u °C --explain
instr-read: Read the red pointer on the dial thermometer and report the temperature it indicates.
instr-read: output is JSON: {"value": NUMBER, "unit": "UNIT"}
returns {"value": 16, "unit": "°C"}
